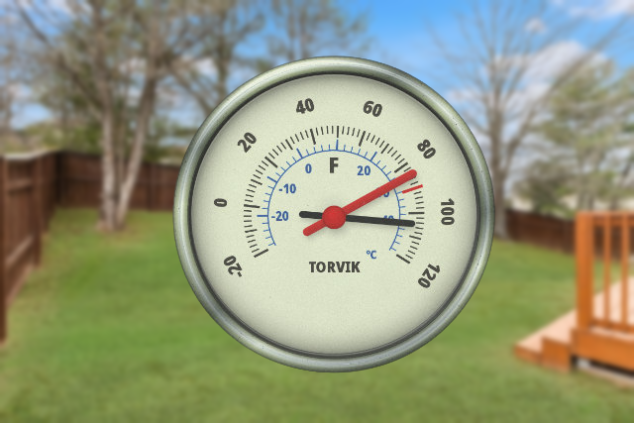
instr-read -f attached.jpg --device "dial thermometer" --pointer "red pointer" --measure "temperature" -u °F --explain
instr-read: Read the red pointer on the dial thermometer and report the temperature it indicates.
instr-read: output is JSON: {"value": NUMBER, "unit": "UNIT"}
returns {"value": 84, "unit": "°F"}
